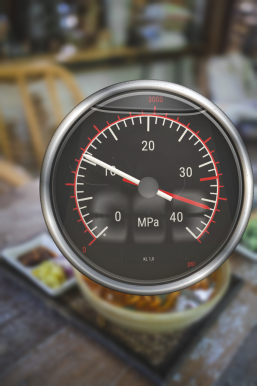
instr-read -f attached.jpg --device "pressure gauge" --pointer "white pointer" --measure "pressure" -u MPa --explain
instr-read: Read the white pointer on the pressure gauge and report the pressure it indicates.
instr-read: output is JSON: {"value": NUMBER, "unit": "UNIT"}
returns {"value": 10.5, "unit": "MPa"}
